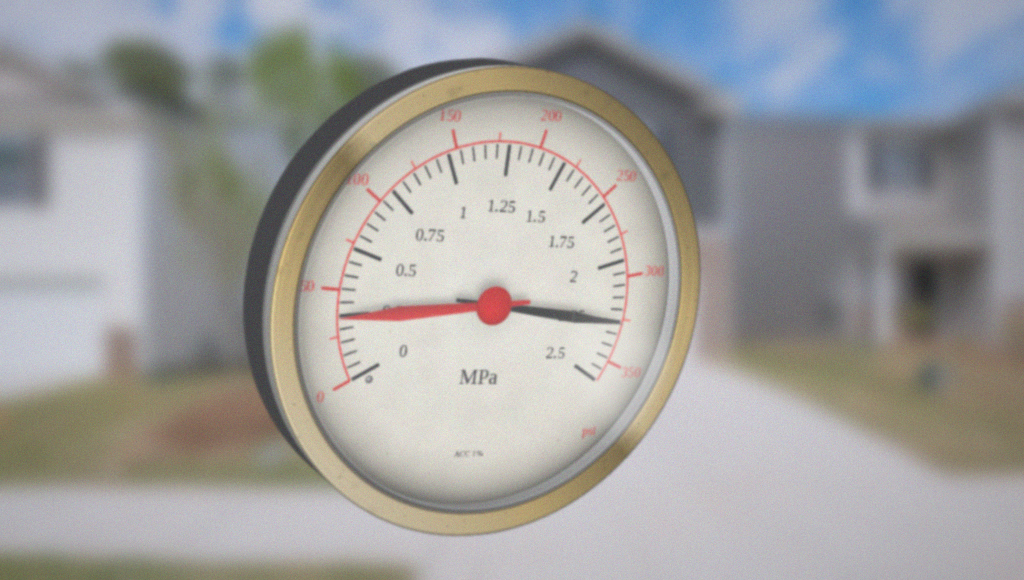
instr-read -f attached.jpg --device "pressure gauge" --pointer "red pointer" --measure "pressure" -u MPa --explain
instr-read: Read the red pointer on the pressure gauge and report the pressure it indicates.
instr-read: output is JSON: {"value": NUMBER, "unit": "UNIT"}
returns {"value": 0.25, "unit": "MPa"}
